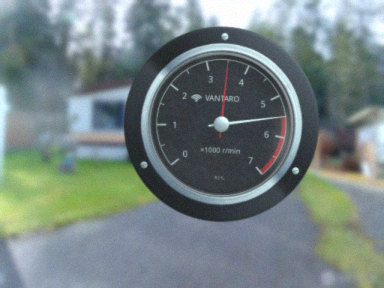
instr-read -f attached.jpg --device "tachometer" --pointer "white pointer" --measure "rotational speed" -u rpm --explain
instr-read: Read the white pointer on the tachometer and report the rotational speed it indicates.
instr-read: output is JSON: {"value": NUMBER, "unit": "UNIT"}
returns {"value": 5500, "unit": "rpm"}
